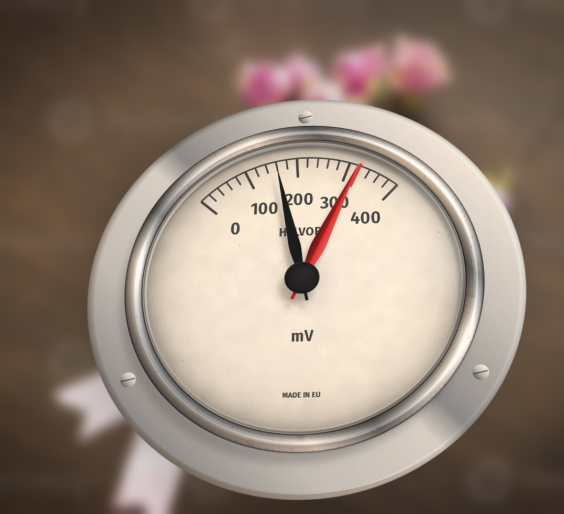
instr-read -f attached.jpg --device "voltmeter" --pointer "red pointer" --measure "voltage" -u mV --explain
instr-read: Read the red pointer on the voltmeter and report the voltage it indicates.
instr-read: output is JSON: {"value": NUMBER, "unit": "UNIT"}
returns {"value": 320, "unit": "mV"}
